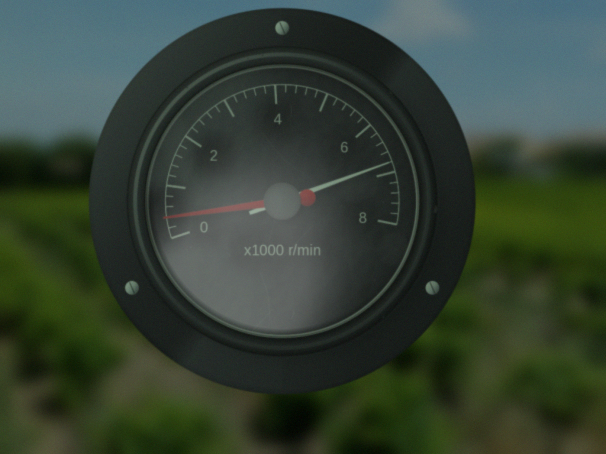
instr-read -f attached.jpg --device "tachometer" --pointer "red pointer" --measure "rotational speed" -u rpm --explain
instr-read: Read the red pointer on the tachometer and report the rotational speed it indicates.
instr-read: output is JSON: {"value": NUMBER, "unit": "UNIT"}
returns {"value": 400, "unit": "rpm"}
